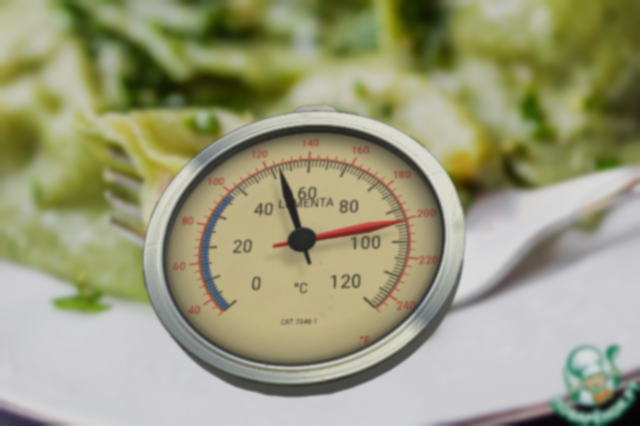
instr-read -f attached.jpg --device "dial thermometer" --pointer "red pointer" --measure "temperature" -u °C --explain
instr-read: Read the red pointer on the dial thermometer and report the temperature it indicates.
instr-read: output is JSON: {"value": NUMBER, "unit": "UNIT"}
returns {"value": 95, "unit": "°C"}
